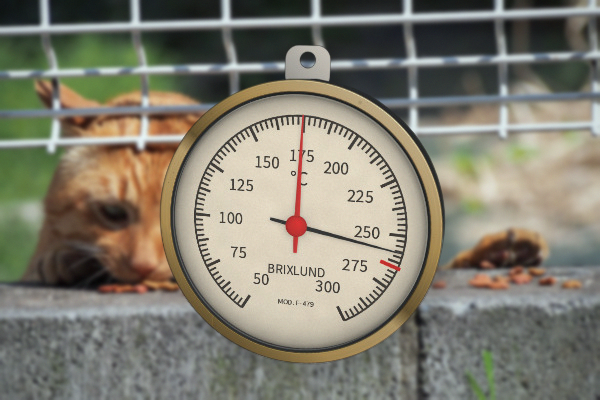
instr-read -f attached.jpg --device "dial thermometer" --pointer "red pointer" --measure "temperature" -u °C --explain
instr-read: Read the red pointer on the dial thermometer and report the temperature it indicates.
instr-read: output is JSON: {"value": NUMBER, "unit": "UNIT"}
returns {"value": 175, "unit": "°C"}
